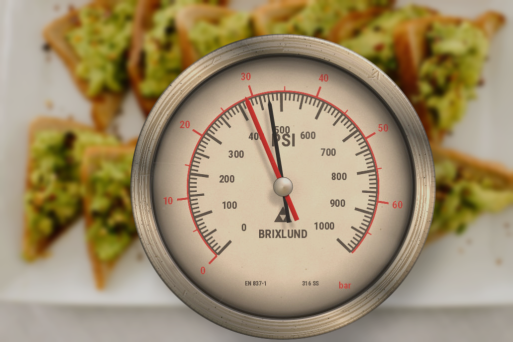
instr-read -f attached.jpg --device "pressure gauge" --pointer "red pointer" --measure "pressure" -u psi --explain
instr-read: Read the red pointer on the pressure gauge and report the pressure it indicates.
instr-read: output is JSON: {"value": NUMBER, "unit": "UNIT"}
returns {"value": 420, "unit": "psi"}
